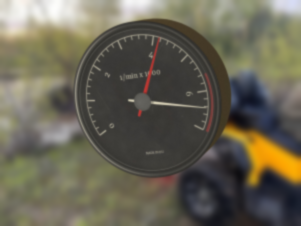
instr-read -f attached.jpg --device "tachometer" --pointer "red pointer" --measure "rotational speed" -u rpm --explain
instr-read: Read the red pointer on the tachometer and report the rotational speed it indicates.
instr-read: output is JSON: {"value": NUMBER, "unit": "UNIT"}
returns {"value": 4200, "unit": "rpm"}
